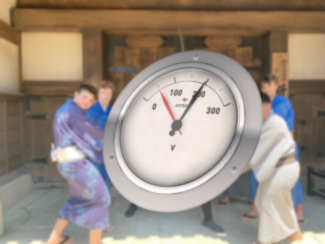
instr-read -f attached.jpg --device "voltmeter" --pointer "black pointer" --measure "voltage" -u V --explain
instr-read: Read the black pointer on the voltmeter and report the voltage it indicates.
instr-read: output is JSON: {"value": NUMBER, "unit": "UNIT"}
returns {"value": 200, "unit": "V"}
